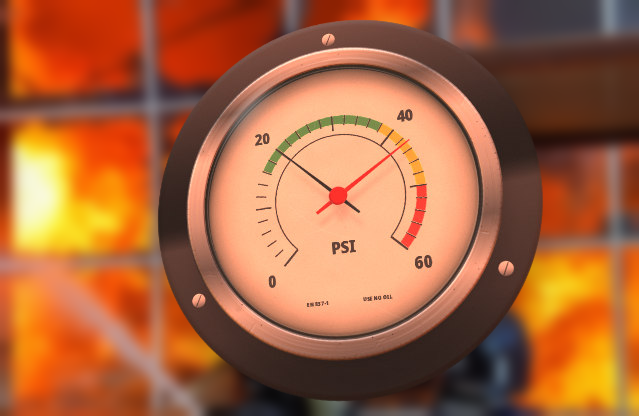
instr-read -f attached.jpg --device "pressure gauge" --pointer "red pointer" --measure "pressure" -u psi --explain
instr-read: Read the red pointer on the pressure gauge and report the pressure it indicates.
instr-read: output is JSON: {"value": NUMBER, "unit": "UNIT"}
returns {"value": 43, "unit": "psi"}
